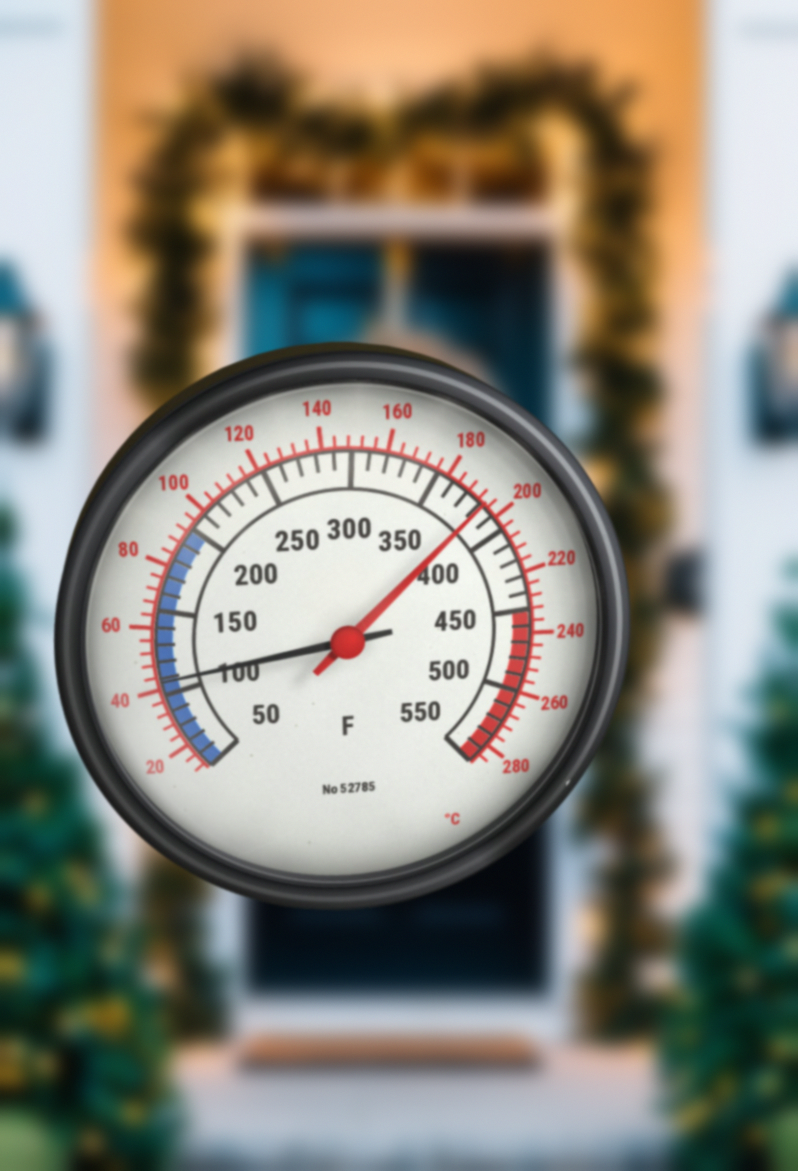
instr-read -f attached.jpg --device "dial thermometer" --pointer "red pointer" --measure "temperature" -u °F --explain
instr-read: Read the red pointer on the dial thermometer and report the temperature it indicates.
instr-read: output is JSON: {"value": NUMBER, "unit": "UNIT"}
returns {"value": 380, "unit": "°F"}
